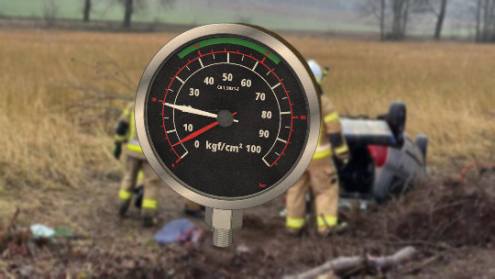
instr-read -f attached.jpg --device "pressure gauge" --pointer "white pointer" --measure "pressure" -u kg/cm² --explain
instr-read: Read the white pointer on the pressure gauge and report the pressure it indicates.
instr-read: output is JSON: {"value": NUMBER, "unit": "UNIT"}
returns {"value": 20, "unit": "kg/cm²"}
